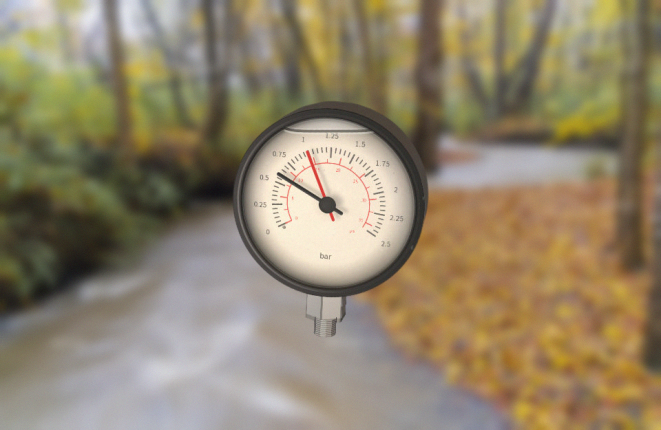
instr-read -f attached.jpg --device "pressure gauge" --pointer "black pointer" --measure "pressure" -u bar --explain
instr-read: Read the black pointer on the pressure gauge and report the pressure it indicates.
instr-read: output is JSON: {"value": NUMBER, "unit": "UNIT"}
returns {"value": 0.6, "unit": "bar"}
